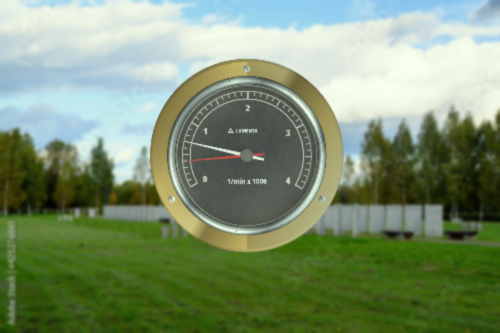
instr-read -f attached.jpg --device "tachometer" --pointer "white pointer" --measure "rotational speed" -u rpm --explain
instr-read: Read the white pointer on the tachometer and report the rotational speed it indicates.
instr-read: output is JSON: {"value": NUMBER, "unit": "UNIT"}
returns {"value": 700, "unit": "rpm"}
